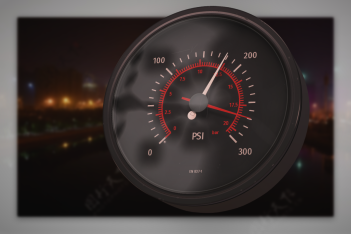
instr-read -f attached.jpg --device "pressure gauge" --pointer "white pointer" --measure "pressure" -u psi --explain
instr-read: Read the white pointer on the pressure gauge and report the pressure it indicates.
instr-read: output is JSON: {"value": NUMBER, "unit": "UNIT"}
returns {"value": 180, "unit": "psi"}
